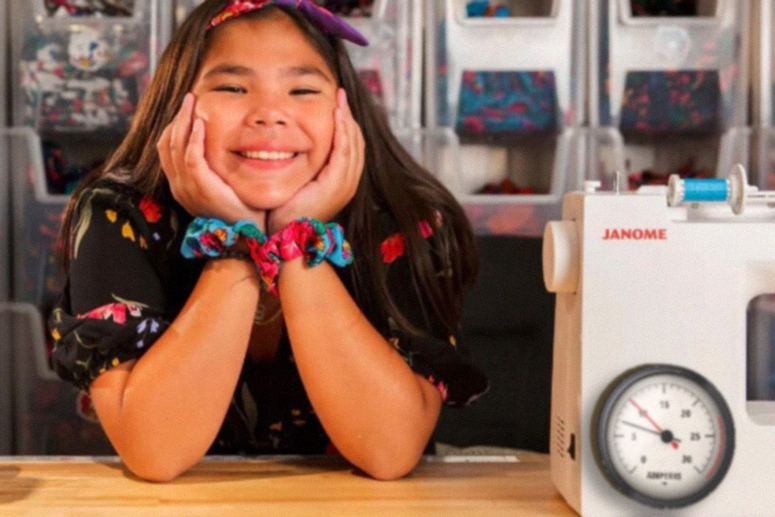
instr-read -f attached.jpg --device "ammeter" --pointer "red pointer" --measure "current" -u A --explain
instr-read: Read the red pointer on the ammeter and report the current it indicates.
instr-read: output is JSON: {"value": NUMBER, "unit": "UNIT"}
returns {"value": 10, "unit": "A"}
